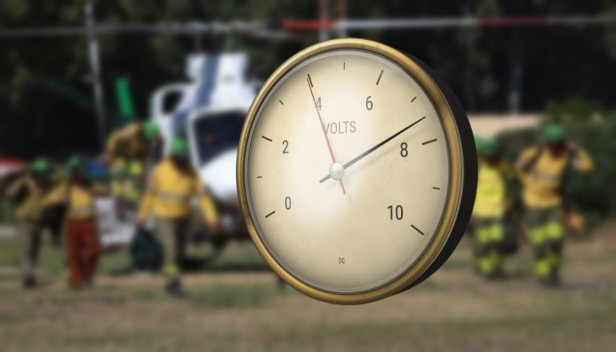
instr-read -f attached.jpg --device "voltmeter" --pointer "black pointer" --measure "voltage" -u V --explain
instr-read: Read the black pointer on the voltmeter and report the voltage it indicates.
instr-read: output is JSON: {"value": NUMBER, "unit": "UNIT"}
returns {"value": 7.5, "unit": "V"}
